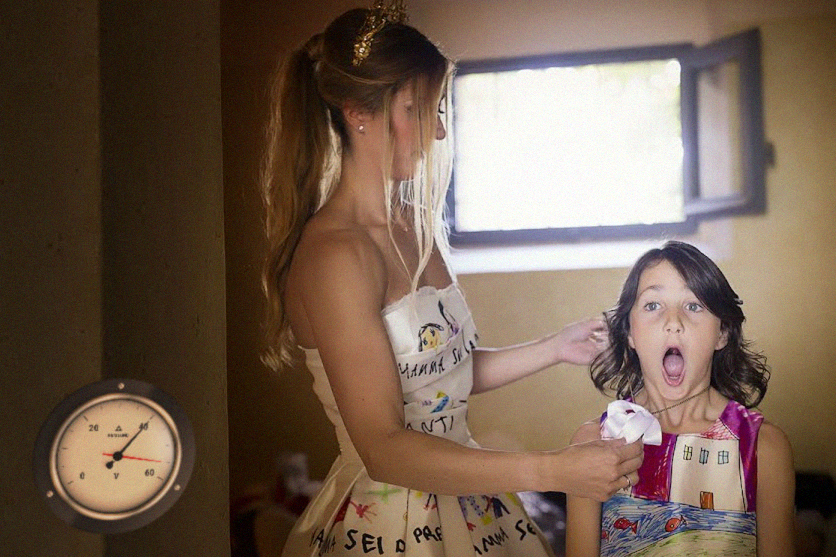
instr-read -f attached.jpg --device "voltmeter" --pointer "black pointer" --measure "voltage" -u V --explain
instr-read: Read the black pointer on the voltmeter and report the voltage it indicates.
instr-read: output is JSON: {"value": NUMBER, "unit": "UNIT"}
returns {"value": 40, "unit": "V"}
